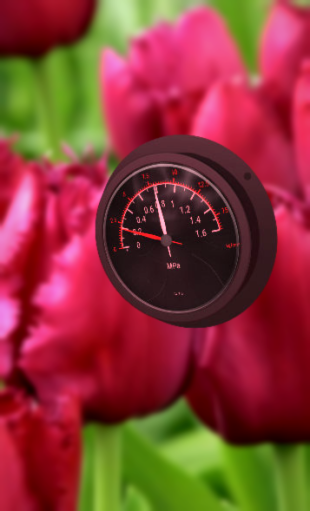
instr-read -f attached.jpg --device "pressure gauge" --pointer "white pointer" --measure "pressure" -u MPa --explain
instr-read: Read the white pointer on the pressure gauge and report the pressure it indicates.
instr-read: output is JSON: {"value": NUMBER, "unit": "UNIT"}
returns {"value": 0.8, "unit": "MPa"}
